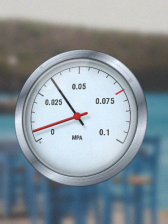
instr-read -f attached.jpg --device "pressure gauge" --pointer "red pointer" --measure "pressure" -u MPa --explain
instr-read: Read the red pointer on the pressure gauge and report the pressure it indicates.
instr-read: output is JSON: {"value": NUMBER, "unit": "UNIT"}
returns {"value": 0.005, "unit": "MPa"}
